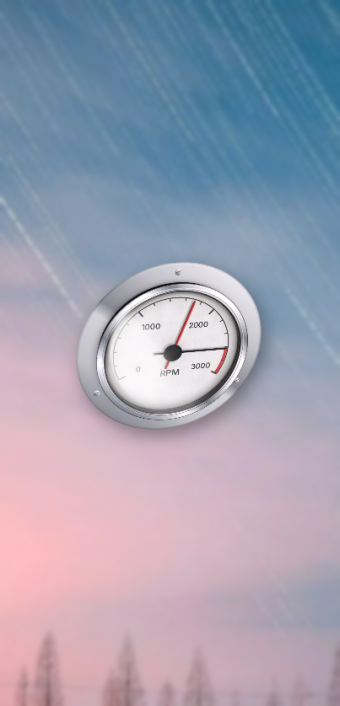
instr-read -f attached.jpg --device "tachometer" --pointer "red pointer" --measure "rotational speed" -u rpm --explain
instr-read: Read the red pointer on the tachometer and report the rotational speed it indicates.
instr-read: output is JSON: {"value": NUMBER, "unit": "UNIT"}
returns {"value": 1700, "unit": "rpm"}
